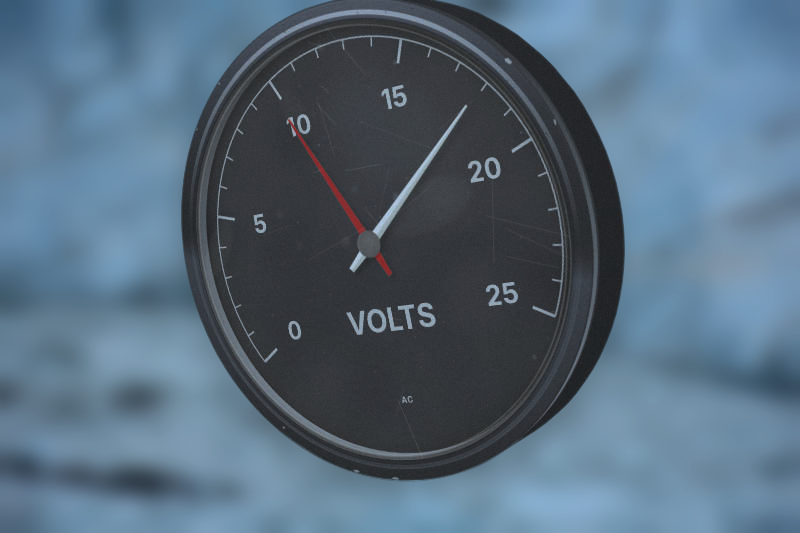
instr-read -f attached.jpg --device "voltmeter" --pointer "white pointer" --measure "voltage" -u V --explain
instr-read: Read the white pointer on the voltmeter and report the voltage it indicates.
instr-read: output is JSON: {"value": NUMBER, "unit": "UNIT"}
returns {"value": 18, "unit": "V"}
